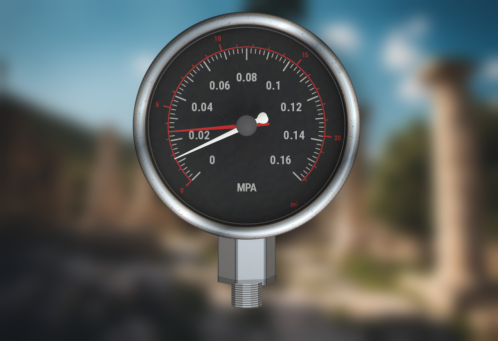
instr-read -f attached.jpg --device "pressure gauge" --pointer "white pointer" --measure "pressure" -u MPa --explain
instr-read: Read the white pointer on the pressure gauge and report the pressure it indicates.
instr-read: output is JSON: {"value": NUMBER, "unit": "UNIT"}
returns {"value": 0.012, "unit": "MPa"}
